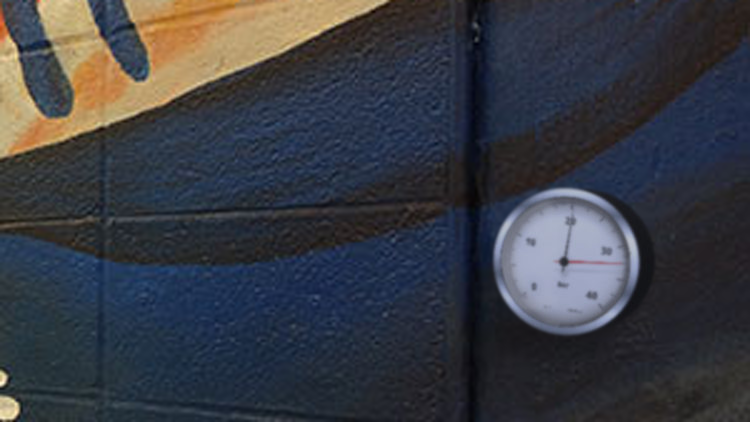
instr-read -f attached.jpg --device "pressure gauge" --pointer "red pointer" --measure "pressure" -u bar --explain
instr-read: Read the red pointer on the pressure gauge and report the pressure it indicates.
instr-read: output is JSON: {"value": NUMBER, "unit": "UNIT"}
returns {"value": 32.5, "unit": "bar"}
